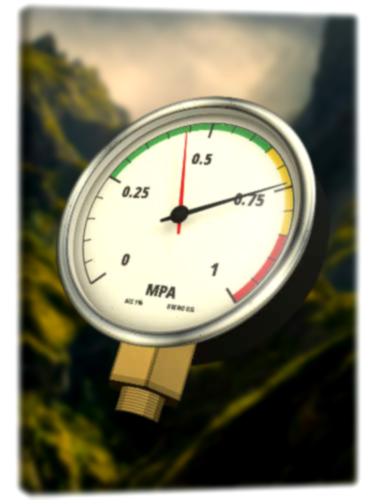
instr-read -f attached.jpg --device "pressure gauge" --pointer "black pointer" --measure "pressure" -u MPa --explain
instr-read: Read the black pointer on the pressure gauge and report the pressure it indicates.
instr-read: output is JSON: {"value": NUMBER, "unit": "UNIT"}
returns {"value": 0.75, "unit": "MPa"}
